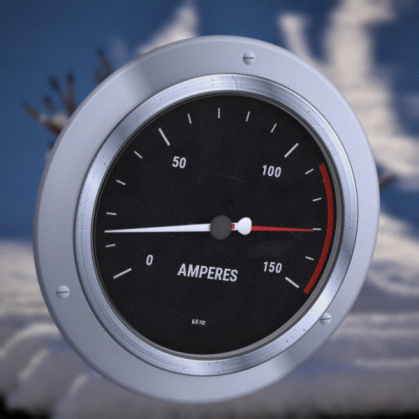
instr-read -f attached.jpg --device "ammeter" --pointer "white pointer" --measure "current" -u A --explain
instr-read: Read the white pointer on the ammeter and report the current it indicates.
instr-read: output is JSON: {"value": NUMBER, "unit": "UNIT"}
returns {"value": 15, "unit": "A"}
